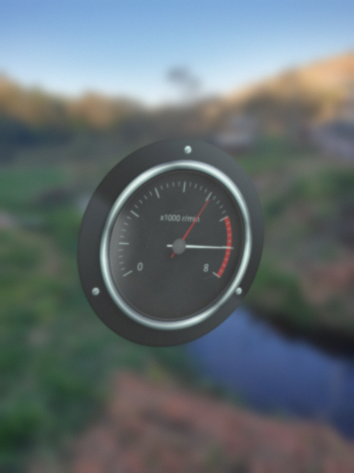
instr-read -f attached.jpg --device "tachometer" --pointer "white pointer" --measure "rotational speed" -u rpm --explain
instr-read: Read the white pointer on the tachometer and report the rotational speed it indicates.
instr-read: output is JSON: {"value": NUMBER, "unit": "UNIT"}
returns {"value": 7000, "unit": "rpm"}
